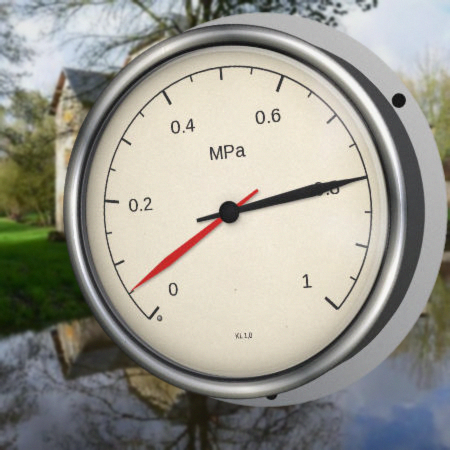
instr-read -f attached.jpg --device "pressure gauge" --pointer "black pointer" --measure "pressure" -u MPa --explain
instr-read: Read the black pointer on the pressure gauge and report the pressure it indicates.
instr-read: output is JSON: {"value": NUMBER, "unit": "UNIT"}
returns {"value": 0.8, "unit": "MPa"}
